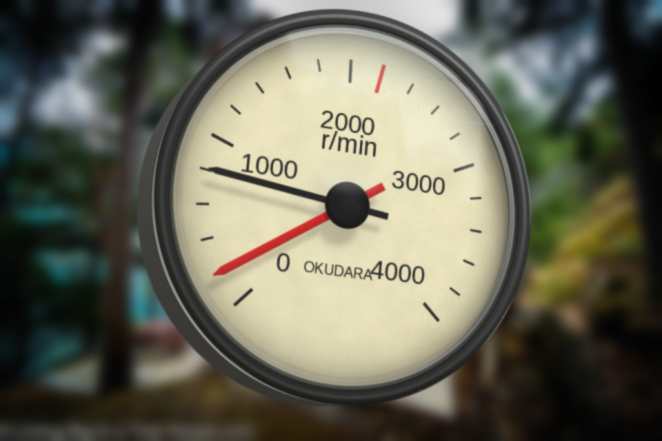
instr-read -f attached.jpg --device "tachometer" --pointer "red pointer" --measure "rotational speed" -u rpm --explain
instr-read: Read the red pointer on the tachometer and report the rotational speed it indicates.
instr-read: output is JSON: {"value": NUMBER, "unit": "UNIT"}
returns {"value": 200, "unit": "rpm"}
